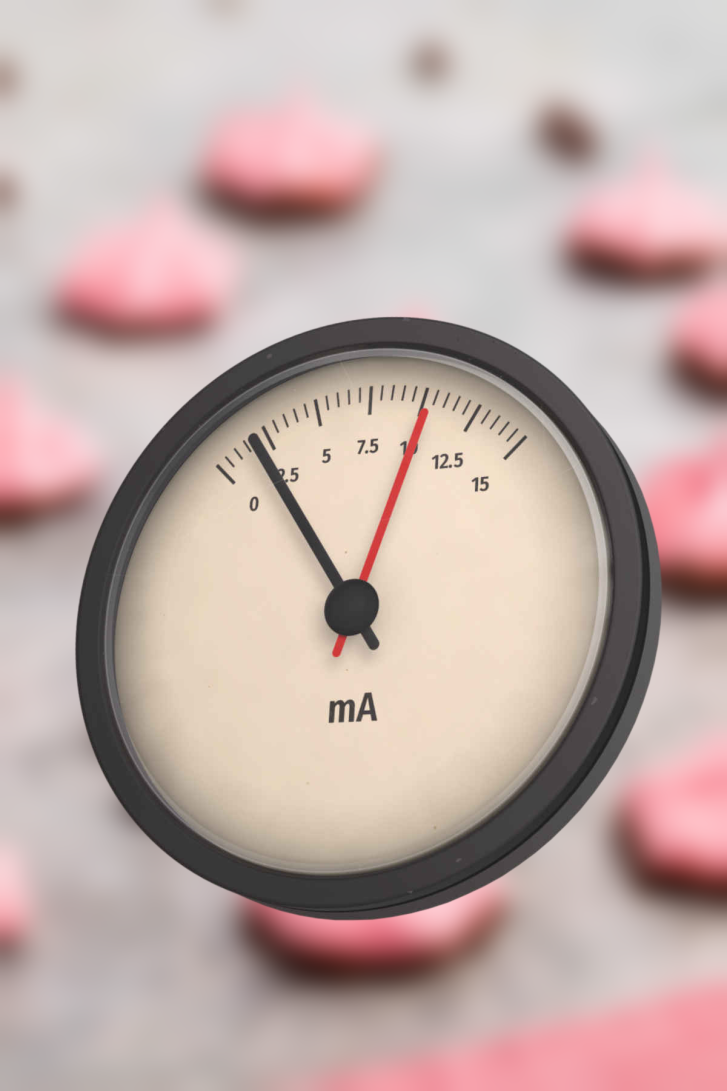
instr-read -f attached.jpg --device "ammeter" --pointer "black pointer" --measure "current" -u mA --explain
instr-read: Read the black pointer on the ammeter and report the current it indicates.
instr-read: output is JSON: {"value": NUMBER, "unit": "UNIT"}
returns {"value": 2, "unit": "mA"}
